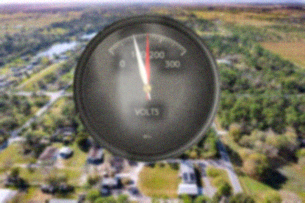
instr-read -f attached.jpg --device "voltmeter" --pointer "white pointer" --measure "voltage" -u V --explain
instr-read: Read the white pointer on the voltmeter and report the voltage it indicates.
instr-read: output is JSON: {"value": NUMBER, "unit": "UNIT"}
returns {"value": 100, "unit": "V"}
